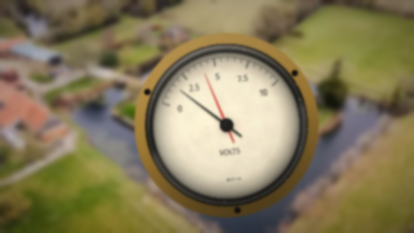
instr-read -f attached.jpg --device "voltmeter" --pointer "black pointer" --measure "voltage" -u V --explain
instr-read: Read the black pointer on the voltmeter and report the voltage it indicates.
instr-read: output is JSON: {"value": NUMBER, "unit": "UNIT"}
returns {"value": 1.5, "unit": "V"}
